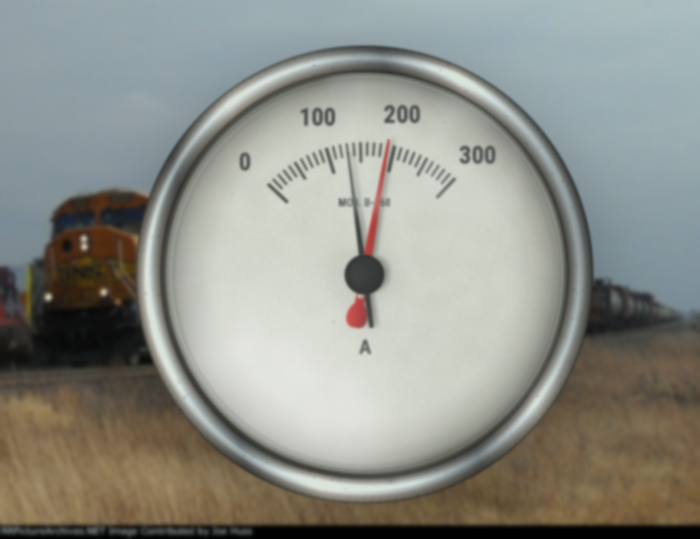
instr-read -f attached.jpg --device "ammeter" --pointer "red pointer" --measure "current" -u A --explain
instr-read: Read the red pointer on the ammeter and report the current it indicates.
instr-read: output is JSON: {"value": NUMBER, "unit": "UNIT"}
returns {"value": 190, "unit": "A"}
